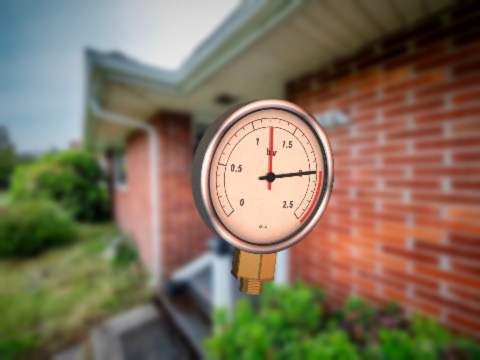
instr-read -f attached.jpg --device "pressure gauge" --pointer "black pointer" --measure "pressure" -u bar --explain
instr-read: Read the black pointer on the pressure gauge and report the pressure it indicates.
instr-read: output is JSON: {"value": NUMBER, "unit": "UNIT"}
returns {"value": 2, "unit": "bar"}
